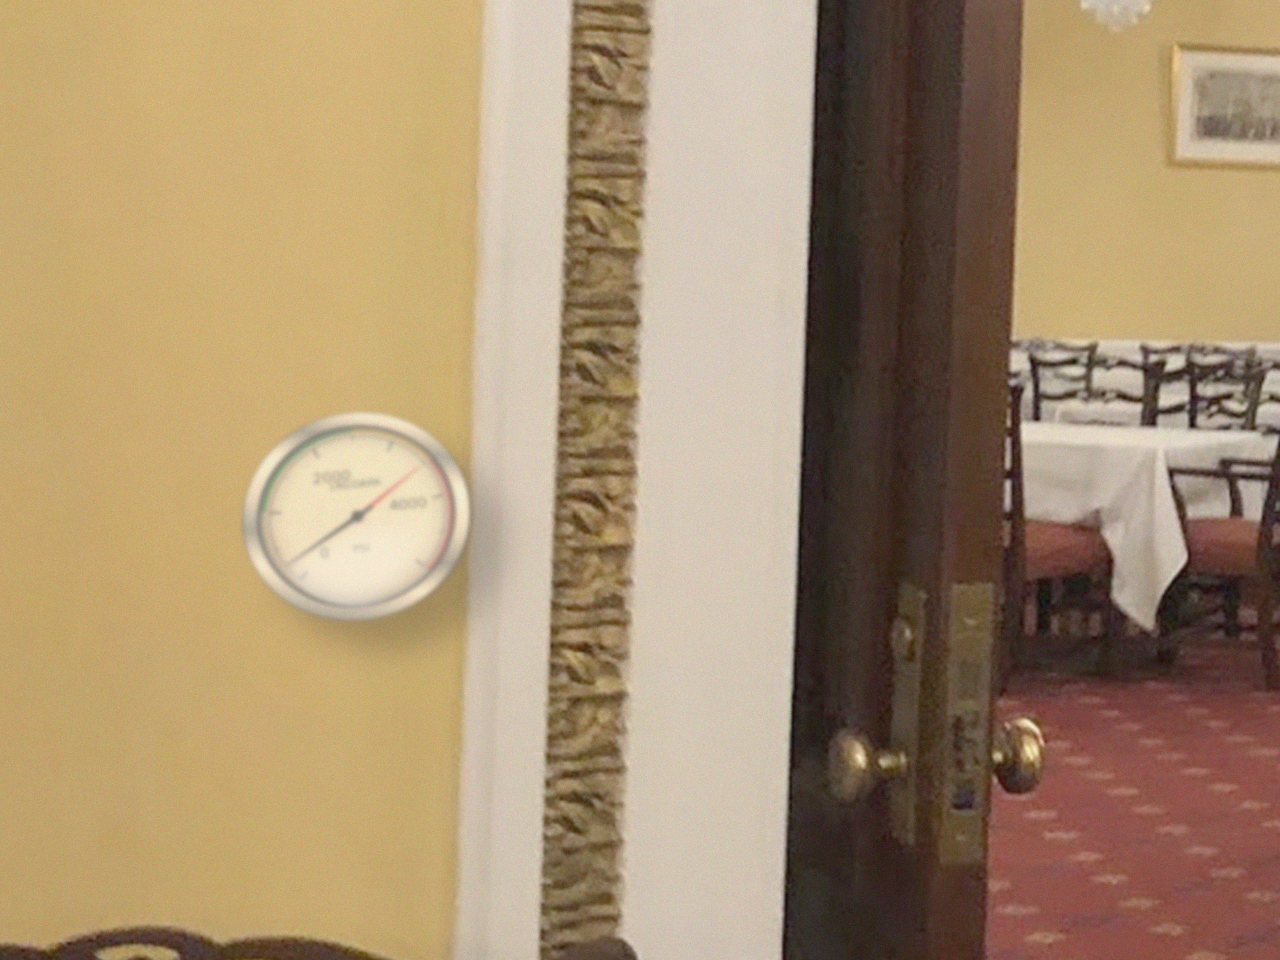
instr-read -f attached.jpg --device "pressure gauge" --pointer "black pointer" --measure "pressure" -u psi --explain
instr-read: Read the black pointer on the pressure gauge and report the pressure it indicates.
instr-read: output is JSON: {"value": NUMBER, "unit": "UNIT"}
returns {"value": 250, "unit": "psi"}
